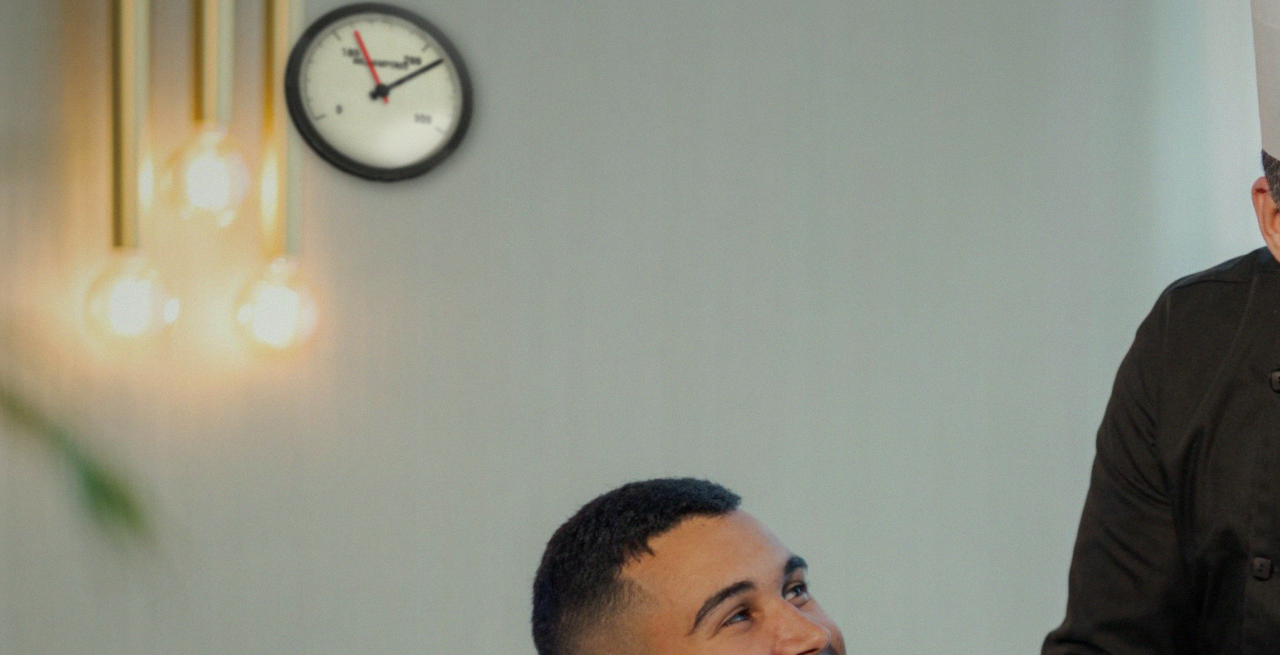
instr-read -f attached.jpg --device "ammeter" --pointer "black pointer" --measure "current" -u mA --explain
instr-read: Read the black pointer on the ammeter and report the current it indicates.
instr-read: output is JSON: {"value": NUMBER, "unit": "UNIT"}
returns {"value": 220, "unit": "mA"}
